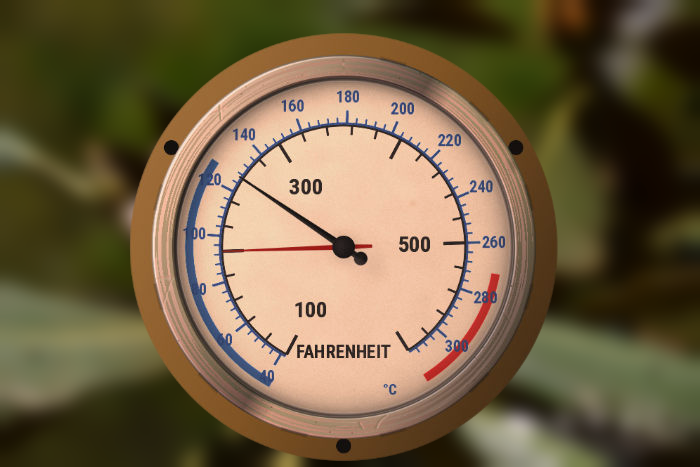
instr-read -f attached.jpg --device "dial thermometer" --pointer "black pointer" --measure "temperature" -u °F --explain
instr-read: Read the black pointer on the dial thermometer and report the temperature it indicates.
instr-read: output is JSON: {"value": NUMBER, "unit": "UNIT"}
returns {"value": 260, "unit": "°F"}
